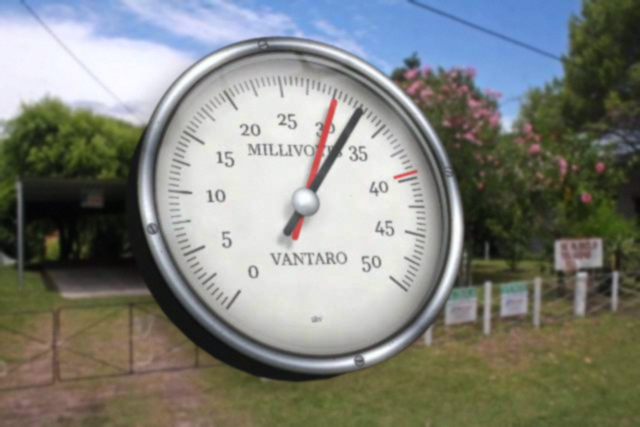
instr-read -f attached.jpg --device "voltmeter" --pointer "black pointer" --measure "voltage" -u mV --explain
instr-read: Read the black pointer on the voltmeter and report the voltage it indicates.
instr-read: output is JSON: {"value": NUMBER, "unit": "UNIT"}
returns {"value": 32.5, "unit": "mV"}
